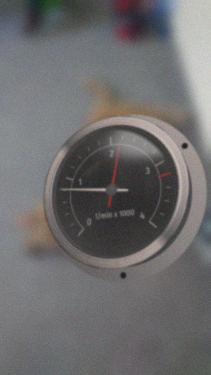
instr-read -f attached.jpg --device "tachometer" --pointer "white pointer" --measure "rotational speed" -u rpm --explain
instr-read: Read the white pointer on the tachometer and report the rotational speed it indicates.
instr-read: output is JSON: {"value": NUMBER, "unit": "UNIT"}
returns {"value": 800, "unit": "rpm"}
